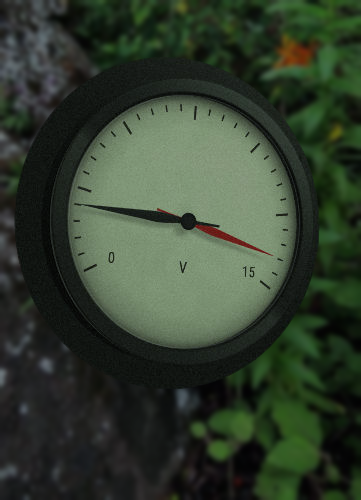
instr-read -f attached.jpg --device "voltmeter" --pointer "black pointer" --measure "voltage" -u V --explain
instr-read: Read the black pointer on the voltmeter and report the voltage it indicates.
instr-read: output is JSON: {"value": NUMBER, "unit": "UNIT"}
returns {"value": 2, "unit": "V"}
